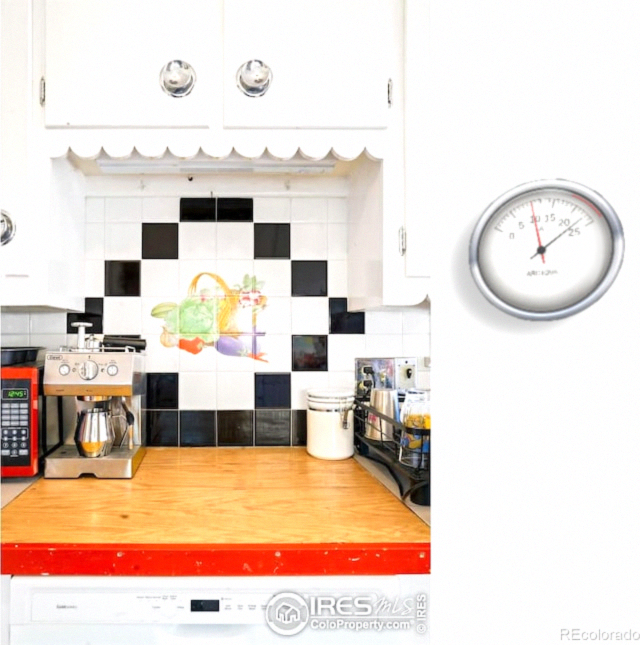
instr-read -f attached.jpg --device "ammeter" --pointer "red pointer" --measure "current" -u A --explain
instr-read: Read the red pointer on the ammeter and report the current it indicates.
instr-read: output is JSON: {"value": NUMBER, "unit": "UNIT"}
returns {"value": 10, "unit": "A"}
